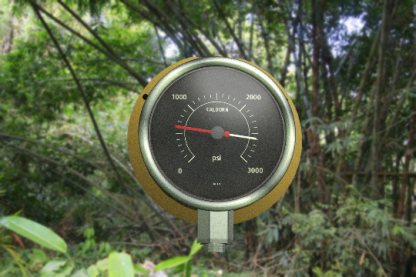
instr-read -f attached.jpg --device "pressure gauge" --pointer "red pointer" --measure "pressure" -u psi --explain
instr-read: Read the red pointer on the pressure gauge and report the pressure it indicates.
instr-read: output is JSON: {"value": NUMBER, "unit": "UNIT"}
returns {"value": 600, "unit": "psi"}
